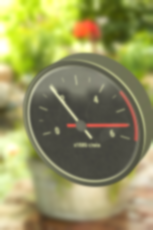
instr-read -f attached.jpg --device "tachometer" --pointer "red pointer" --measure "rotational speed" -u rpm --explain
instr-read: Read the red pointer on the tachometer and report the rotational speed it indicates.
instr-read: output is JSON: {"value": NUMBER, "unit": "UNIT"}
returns {"value": 5500, "unit": "rpm"}
